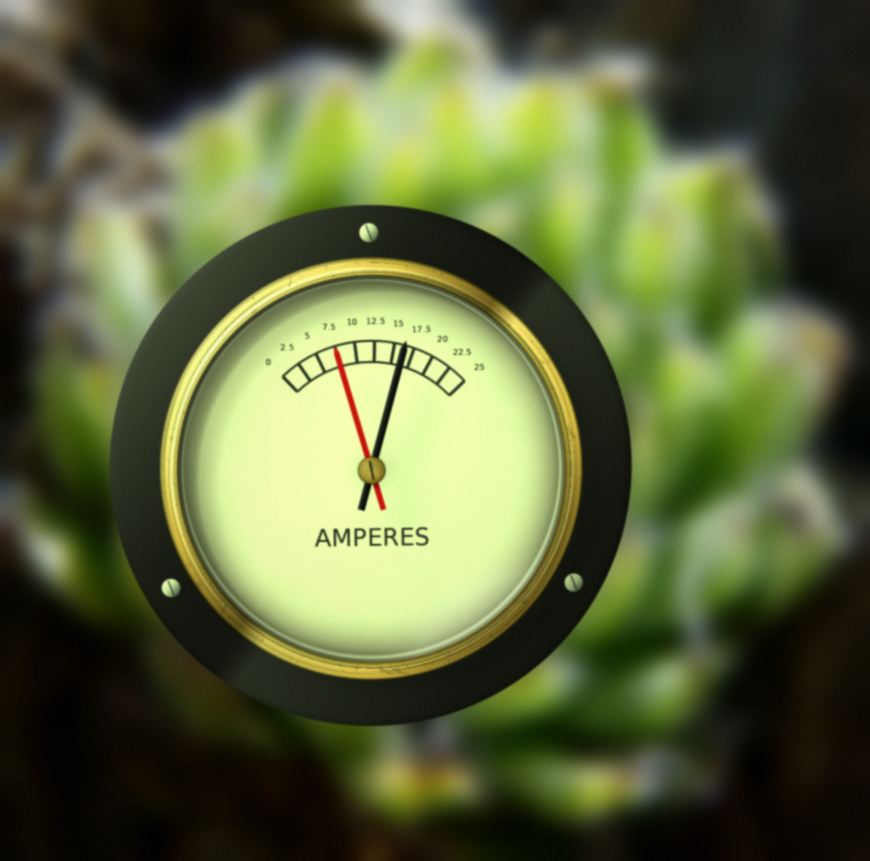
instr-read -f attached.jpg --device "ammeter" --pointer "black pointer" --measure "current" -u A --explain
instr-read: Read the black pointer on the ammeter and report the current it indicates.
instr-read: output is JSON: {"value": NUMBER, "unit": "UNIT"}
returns {"value": 16.25, "unit": "A"}
